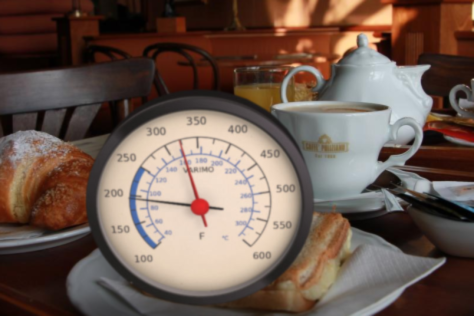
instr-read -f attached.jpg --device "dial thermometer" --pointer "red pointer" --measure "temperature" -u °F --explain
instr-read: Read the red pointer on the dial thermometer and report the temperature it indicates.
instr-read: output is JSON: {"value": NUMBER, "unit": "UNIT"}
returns {"value": 325, "unit": "°F"}
